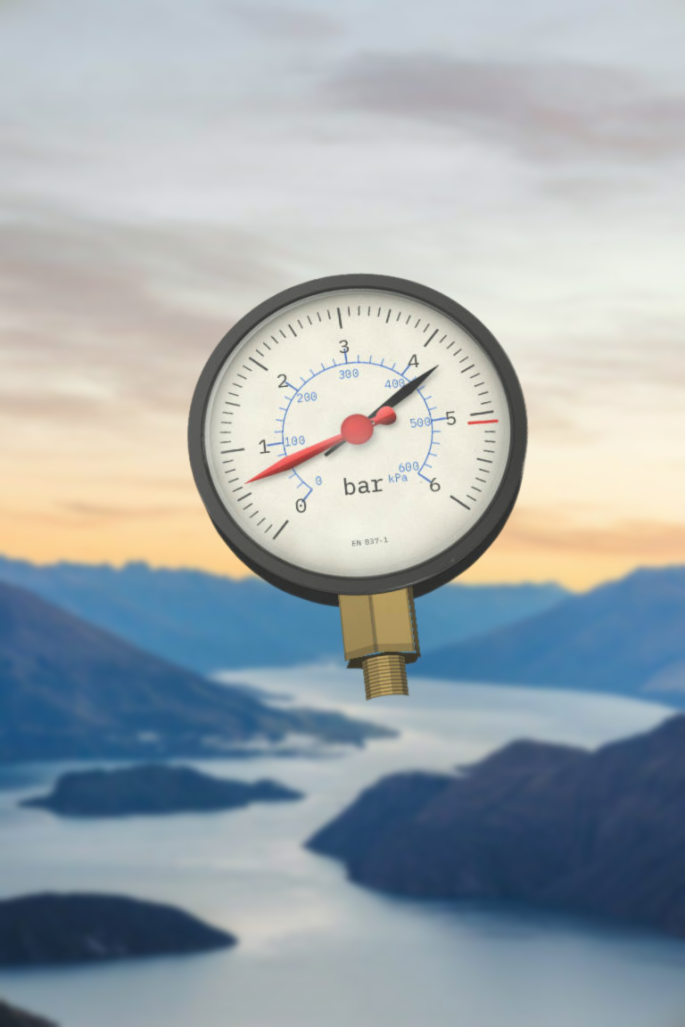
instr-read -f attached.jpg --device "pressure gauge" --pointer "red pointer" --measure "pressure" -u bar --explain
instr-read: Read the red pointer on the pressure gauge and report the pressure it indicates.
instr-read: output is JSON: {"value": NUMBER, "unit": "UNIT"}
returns {"value": 0.6, "unit": "bar"}
